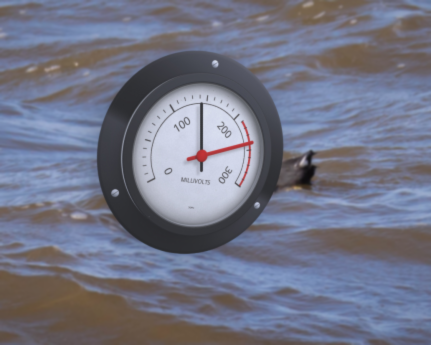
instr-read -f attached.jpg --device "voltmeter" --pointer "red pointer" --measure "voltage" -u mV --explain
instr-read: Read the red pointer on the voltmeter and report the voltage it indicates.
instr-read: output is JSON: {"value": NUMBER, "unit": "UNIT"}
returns {"value": 240, "unit": "mV"}
